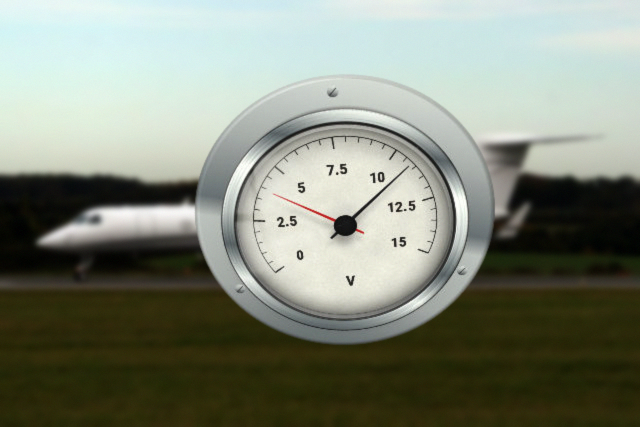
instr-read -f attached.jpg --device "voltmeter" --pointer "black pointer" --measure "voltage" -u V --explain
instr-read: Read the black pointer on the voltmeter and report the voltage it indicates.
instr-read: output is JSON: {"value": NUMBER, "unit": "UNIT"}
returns {"value": 10.75, "unit": "V"}
